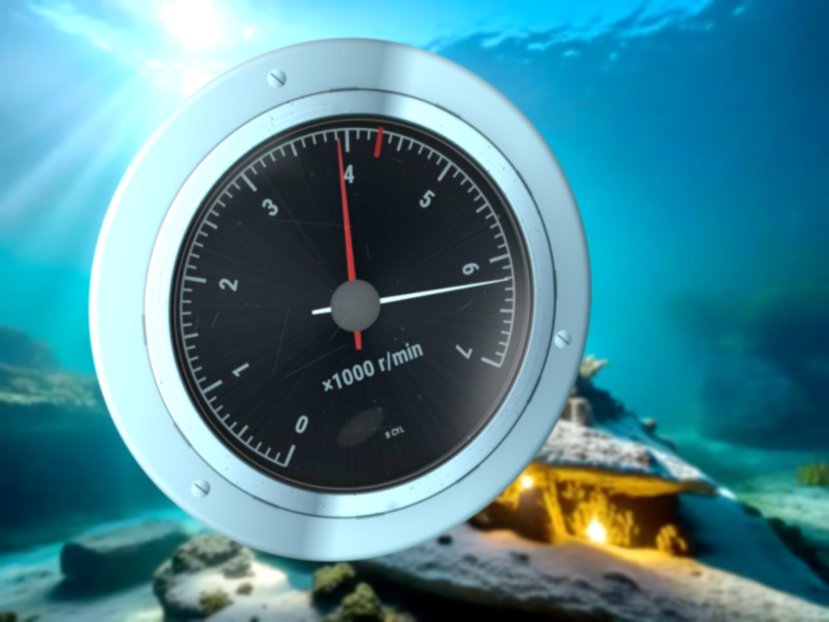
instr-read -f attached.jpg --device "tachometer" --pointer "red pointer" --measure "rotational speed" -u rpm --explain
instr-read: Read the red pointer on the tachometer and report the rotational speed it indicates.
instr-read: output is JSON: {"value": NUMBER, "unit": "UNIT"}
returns {"value": 3900, "unit": "rpm"}
